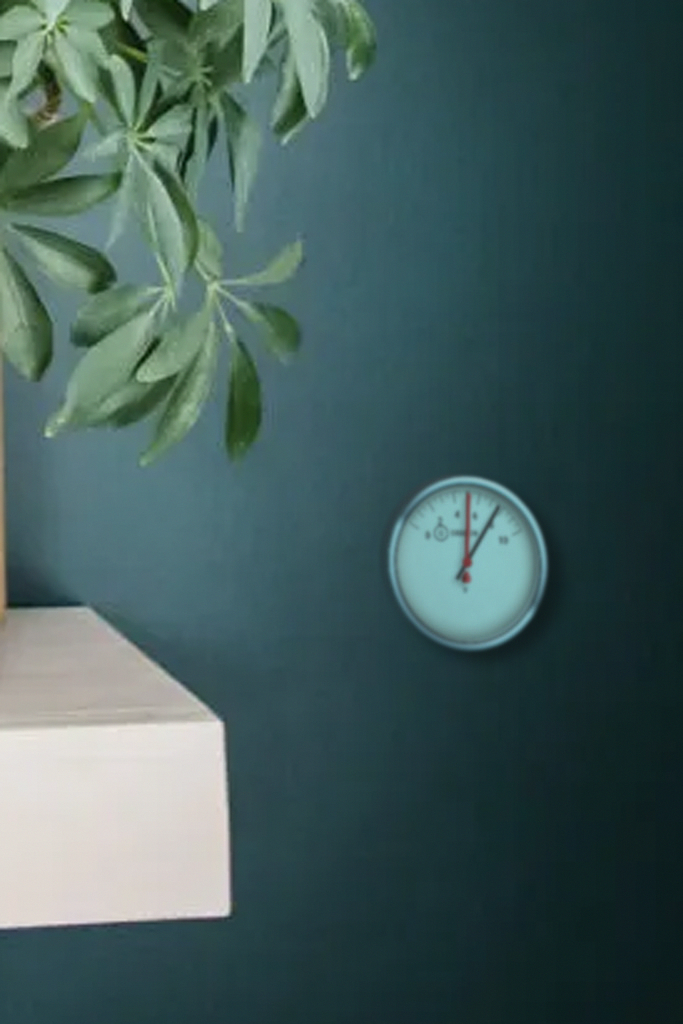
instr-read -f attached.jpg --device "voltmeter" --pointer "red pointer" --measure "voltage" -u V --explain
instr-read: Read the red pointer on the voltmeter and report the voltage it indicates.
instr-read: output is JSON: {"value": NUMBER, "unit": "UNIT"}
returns {"value": 5, "unit": "V"}
